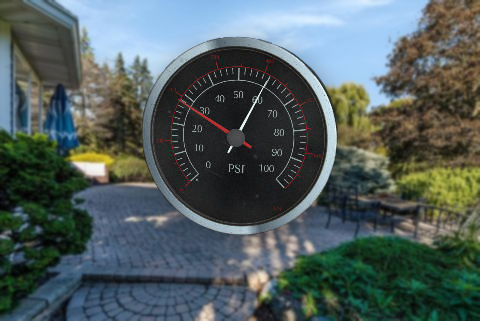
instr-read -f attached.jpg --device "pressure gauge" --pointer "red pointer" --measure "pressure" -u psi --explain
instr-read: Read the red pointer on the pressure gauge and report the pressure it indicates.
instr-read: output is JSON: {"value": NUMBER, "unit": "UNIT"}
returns {"value": 28, "unit": "psi"}
